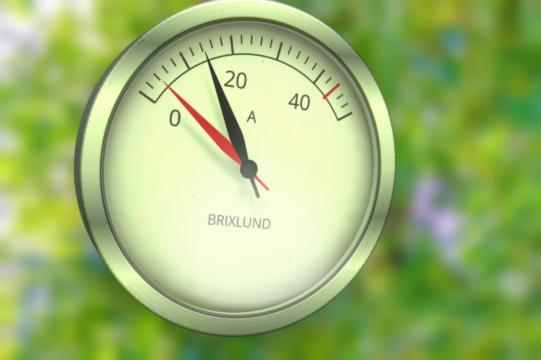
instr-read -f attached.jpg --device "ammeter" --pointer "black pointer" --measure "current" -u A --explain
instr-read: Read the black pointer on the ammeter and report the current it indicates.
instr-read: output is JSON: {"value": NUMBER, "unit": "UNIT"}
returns {"value": 14, "unit": "A"}
